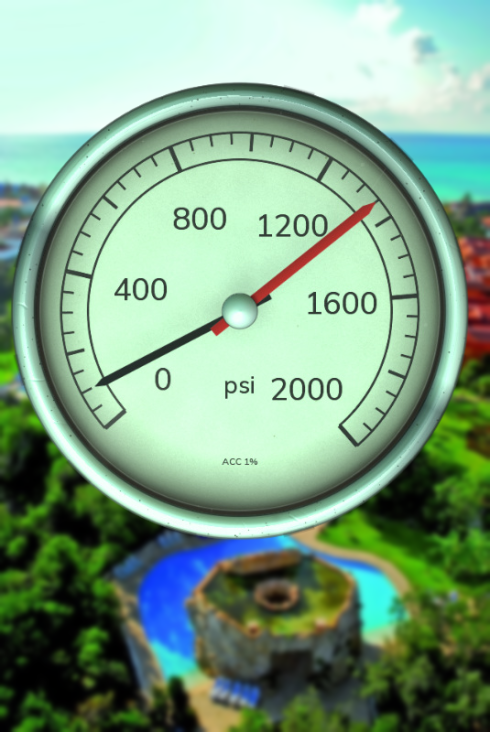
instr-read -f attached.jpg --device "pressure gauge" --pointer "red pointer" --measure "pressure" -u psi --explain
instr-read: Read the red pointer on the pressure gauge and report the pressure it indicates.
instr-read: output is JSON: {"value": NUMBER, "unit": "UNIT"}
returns {"value": 1350, "unit": "psi"}
